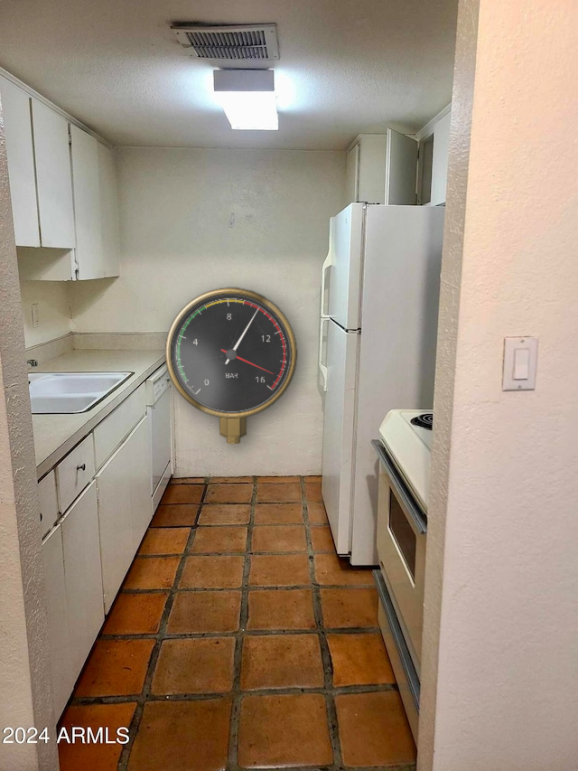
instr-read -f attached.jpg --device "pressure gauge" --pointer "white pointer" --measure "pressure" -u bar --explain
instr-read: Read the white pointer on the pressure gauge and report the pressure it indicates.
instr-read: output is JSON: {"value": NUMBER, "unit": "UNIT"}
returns {"value": 10, "unit": "bar"}
